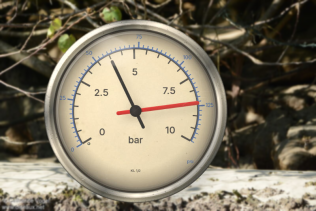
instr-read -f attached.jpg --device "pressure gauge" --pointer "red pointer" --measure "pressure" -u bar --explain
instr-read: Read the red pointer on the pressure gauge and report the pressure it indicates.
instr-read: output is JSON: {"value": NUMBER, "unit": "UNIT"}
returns {"value": 8.5, "unit": "bar"}
